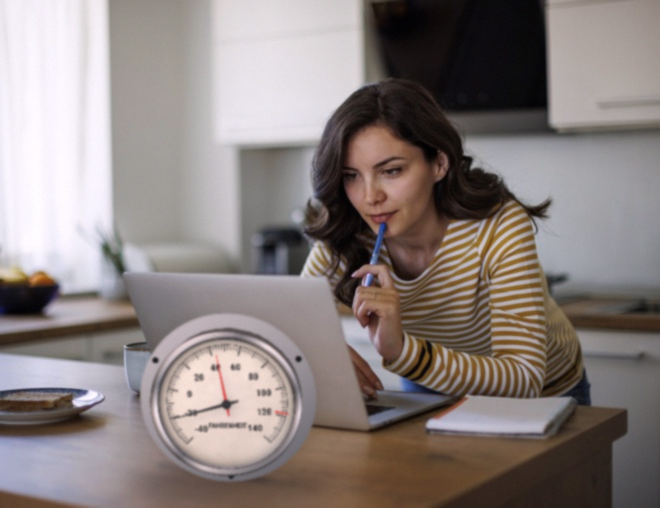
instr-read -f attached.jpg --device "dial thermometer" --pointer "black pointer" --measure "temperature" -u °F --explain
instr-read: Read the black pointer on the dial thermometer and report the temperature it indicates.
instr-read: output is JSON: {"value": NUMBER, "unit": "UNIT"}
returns {"value": -20, "unit": "°F"}
